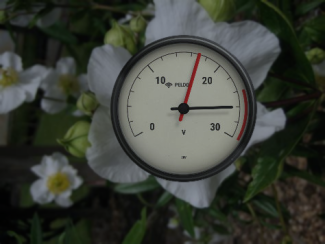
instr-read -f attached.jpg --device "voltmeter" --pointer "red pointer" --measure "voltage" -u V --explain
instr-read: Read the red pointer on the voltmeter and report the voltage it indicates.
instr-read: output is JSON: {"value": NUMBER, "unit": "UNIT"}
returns {"value": 17, "unit": "V"}
